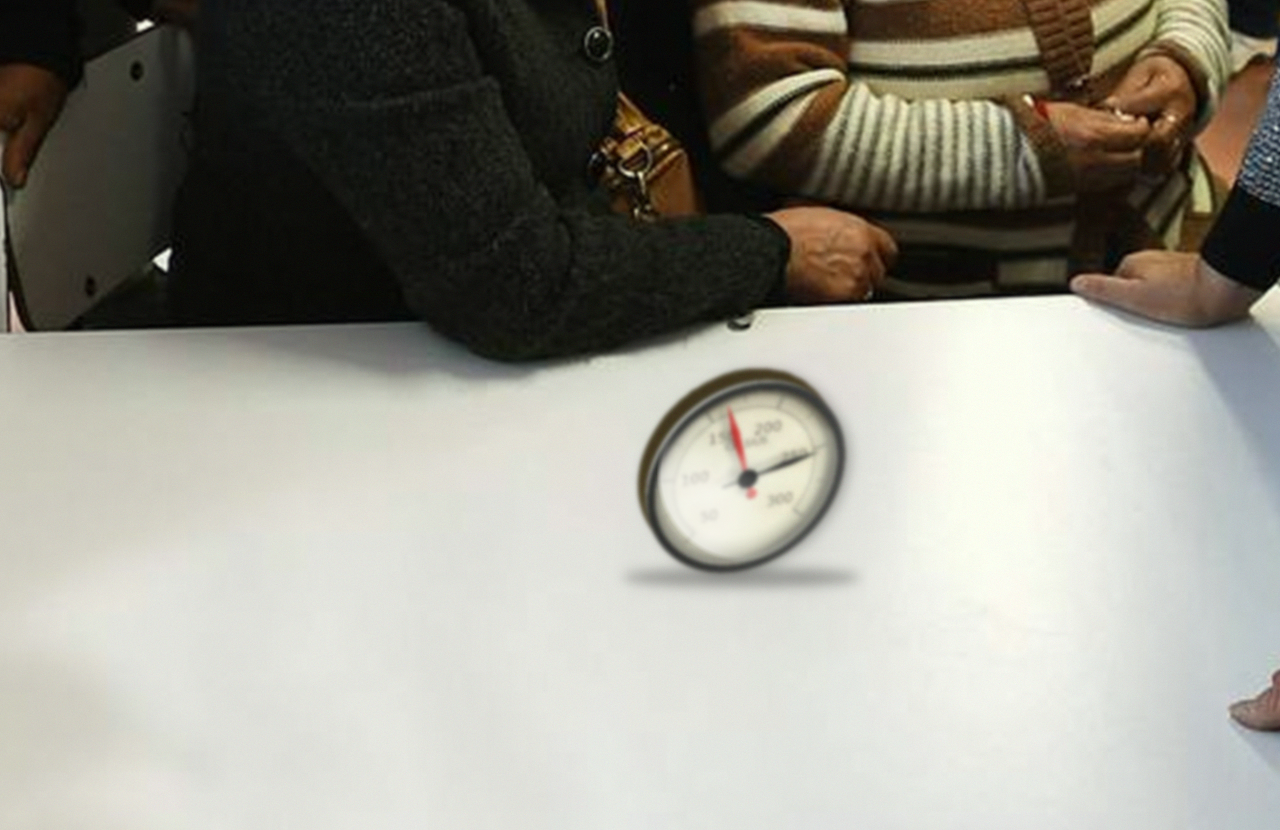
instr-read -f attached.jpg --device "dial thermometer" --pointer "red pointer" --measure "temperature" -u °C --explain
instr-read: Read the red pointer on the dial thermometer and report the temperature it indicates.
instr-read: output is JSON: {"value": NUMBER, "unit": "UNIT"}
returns {"value": 162.5, "unit": "°C"}
